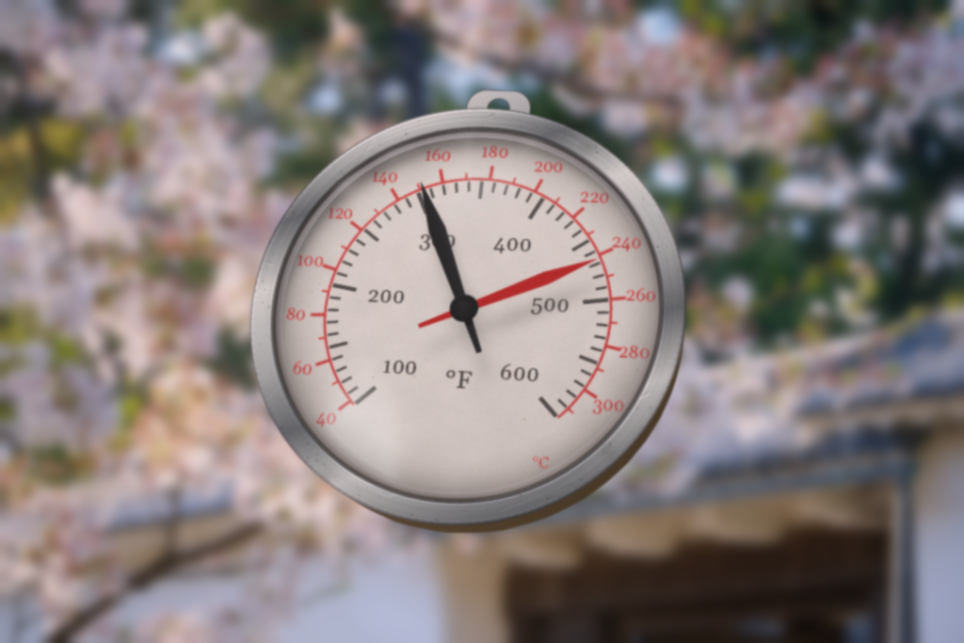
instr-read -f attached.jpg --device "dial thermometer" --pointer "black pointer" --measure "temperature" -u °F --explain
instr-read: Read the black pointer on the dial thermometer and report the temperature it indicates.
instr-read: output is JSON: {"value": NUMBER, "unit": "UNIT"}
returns {"value": 305, "unit": "°F"}
